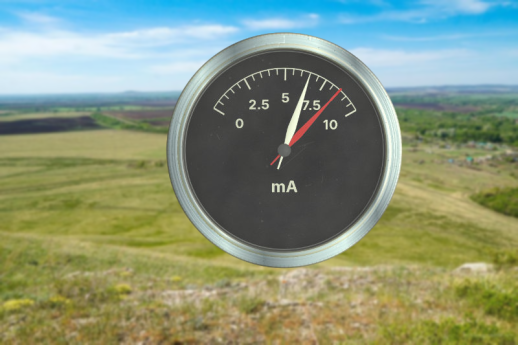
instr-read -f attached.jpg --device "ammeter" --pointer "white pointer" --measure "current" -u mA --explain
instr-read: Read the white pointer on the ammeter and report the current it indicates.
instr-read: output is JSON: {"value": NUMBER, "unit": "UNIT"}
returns {"value": 6.5, "unit": "mA"}
